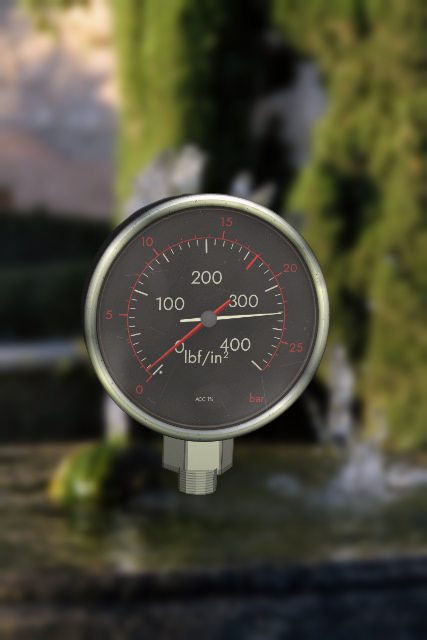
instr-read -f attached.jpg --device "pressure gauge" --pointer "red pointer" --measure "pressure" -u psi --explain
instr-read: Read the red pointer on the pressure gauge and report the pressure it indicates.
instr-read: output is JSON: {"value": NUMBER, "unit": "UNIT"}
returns {"value": 10, "unit": "psi"}
